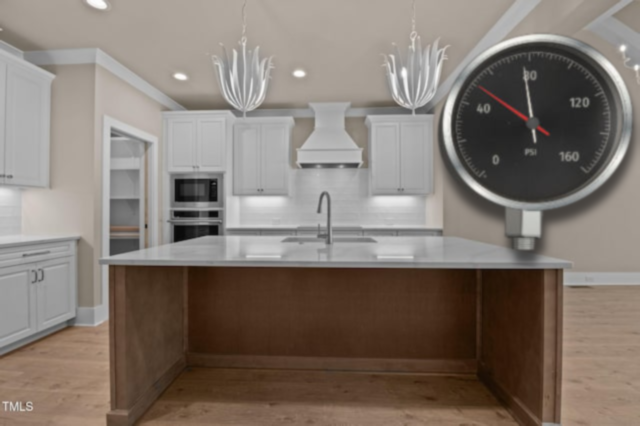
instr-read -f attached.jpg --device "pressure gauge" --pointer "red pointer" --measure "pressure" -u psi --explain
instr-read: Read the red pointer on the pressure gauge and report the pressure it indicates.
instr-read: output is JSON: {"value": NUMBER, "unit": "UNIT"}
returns {"value": 50, "unit": "psi"}
